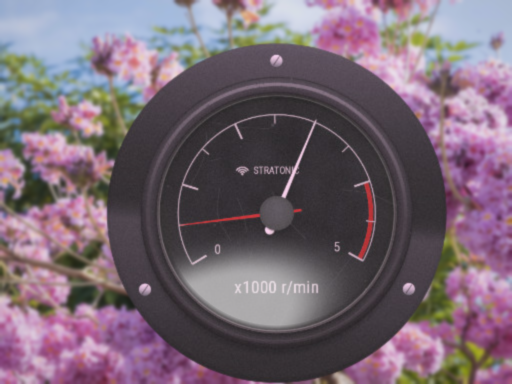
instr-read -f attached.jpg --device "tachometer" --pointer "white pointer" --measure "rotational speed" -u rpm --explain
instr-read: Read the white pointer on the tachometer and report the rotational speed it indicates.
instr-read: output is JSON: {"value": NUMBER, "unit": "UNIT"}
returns {"value": 3000, "unit": "rpm"}
